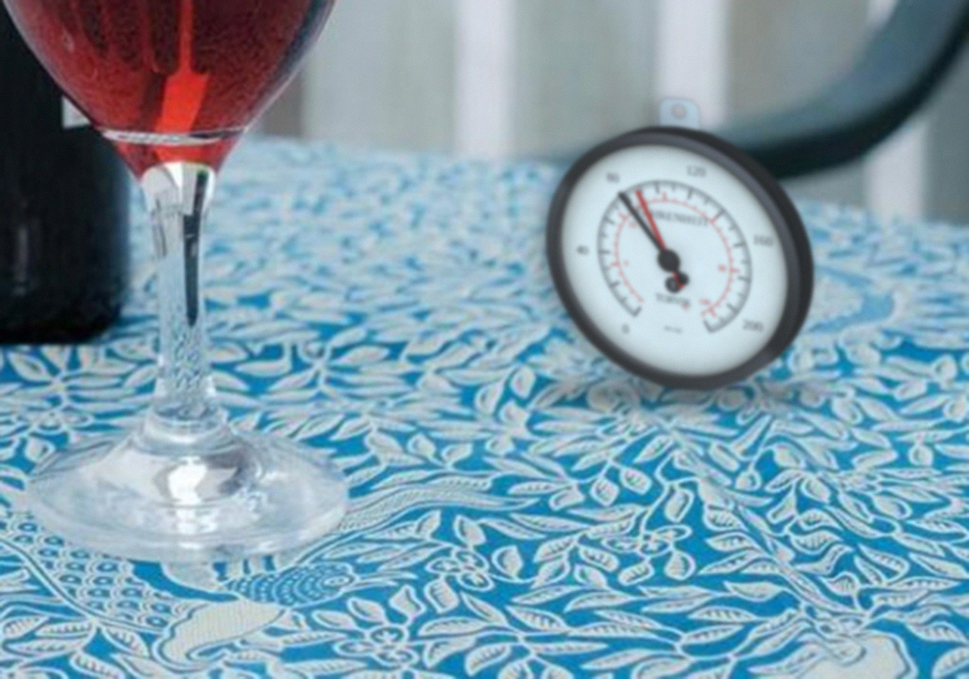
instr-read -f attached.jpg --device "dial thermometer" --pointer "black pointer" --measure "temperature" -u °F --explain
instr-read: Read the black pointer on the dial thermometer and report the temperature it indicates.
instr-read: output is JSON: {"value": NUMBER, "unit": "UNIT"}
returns {"value": 80, "unit": "°F"}
